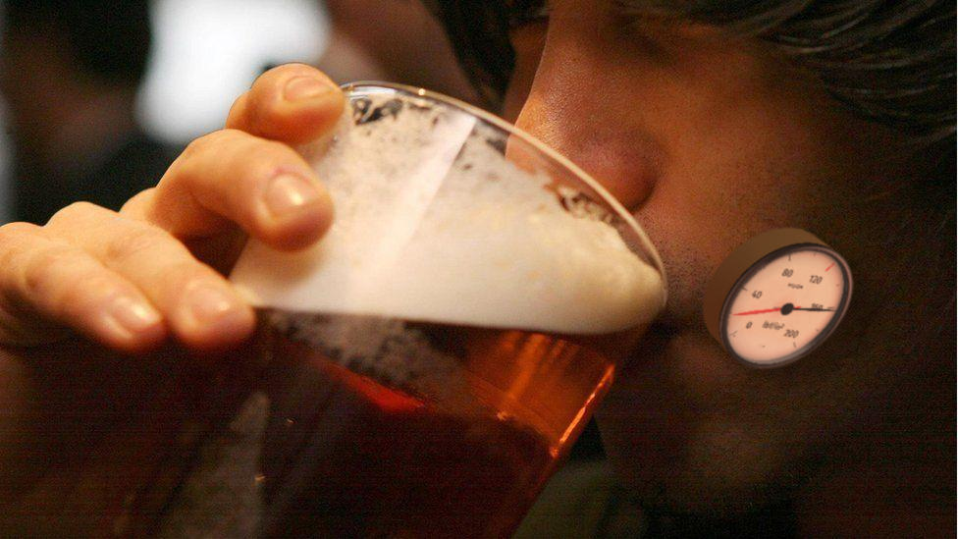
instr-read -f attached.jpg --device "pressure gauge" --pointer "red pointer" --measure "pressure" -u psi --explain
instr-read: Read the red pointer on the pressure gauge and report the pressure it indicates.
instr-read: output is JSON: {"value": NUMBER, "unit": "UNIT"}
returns {"value": 20, "unit": "psi"}
